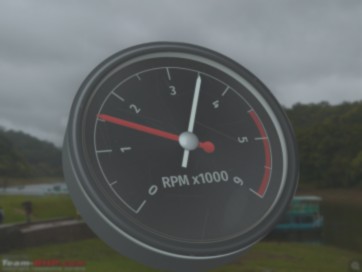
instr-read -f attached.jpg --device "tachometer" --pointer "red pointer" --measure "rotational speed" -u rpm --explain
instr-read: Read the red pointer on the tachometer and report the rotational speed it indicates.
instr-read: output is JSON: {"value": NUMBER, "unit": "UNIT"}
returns {"value": 1500, "unit": "rpm"}
